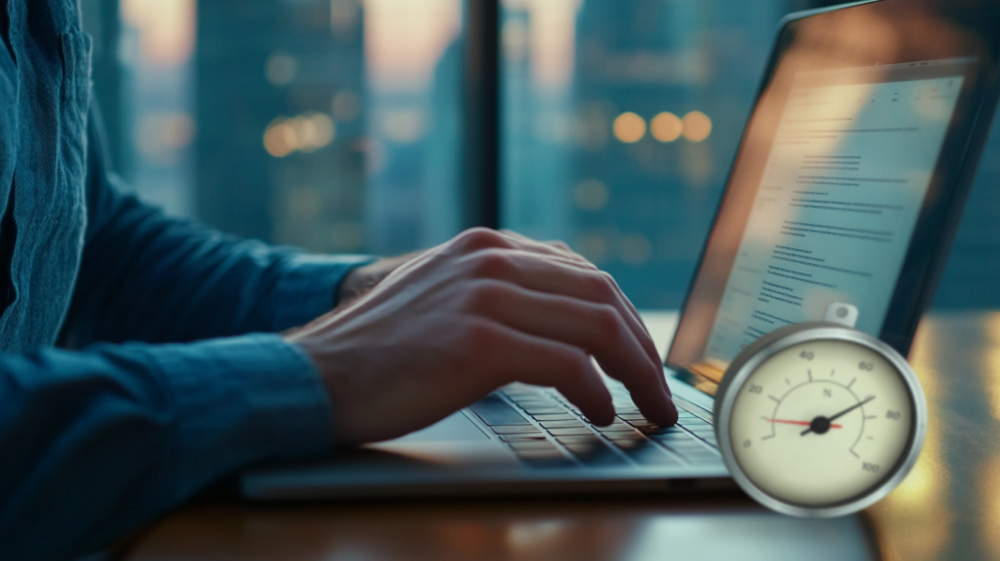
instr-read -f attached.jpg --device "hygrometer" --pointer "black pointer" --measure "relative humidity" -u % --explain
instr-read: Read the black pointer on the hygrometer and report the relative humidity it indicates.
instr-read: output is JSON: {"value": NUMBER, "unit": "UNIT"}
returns {"value": 70, "unit": "%"}
